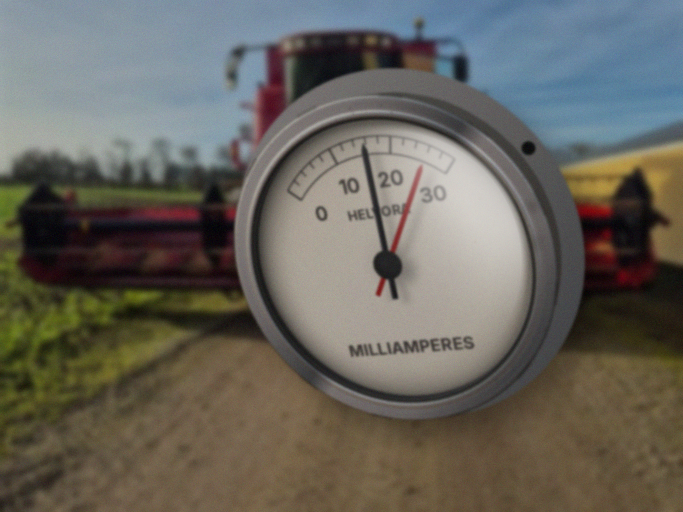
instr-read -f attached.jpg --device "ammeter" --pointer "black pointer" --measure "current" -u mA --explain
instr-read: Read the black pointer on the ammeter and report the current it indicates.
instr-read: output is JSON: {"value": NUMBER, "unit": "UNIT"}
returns {"value": 16, "unit": "mA"}
